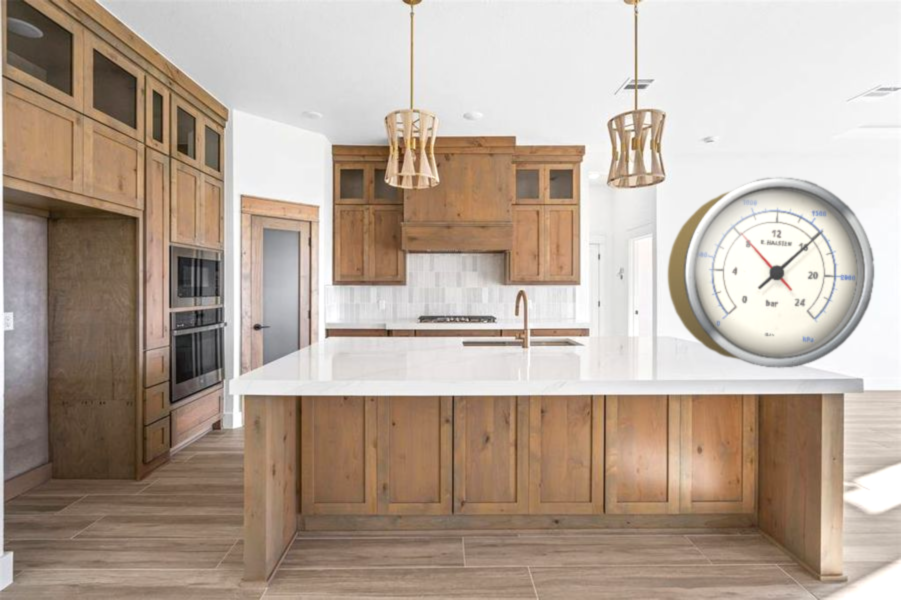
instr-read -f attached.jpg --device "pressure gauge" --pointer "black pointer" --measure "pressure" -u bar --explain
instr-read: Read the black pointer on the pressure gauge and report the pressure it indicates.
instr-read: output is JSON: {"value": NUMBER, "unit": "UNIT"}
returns {"value": 16, "unit": "bar"}
